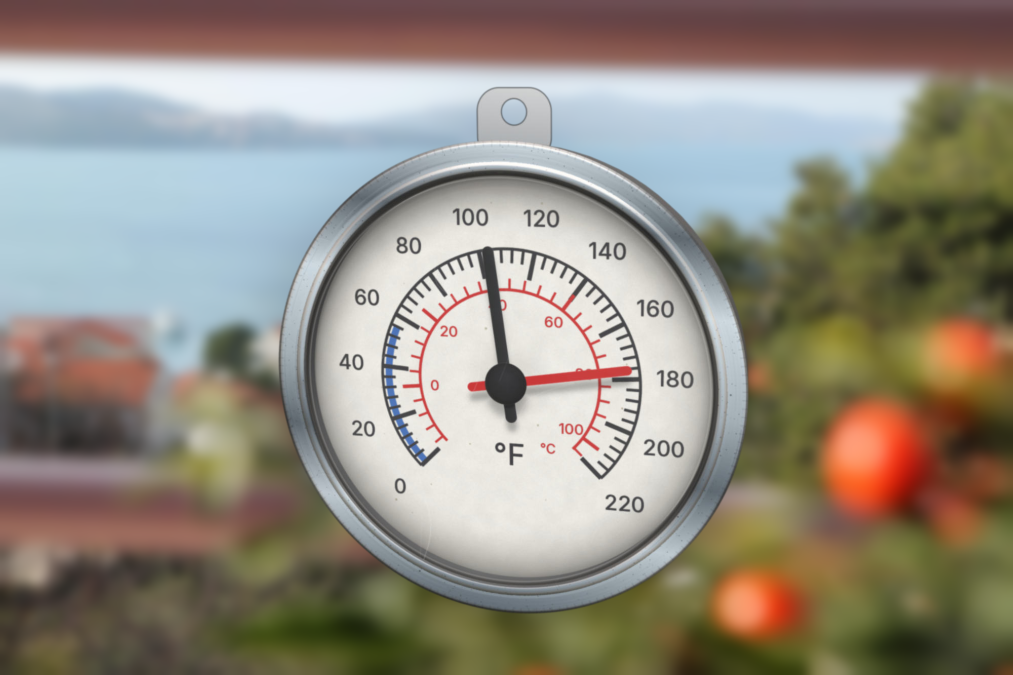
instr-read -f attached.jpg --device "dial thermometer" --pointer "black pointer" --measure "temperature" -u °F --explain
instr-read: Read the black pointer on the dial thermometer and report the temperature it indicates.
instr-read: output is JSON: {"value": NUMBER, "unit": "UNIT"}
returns {"value": 104, "unit": "°F"}
